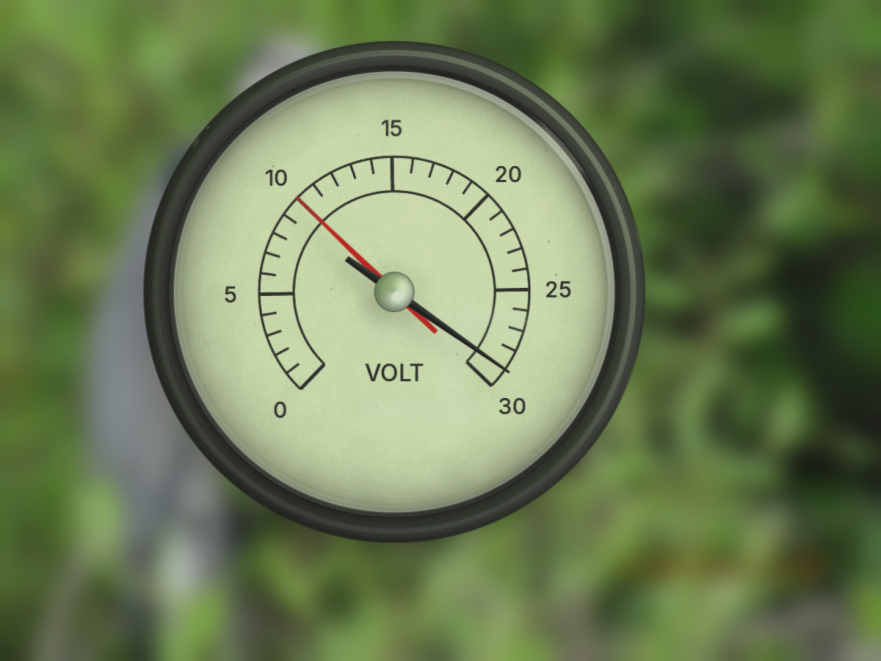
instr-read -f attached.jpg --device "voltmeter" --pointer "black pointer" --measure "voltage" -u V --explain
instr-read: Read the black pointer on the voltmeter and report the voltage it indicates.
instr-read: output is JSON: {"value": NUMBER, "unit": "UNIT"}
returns {"value": 29, "unit": "V"}
